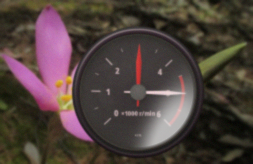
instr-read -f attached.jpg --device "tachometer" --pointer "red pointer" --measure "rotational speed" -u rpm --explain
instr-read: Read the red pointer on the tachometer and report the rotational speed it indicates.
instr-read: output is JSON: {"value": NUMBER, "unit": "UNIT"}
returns {"value": 3000, "unit": "rpm"}
